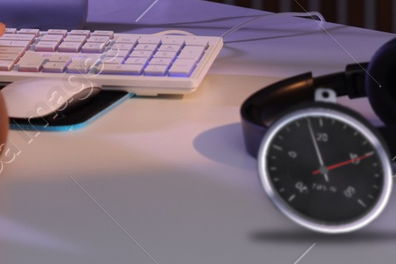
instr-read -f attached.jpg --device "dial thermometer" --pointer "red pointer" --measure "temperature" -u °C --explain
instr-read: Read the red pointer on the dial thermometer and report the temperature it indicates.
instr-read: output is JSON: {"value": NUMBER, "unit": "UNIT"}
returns {"value": 40, "unit": "°C"}
